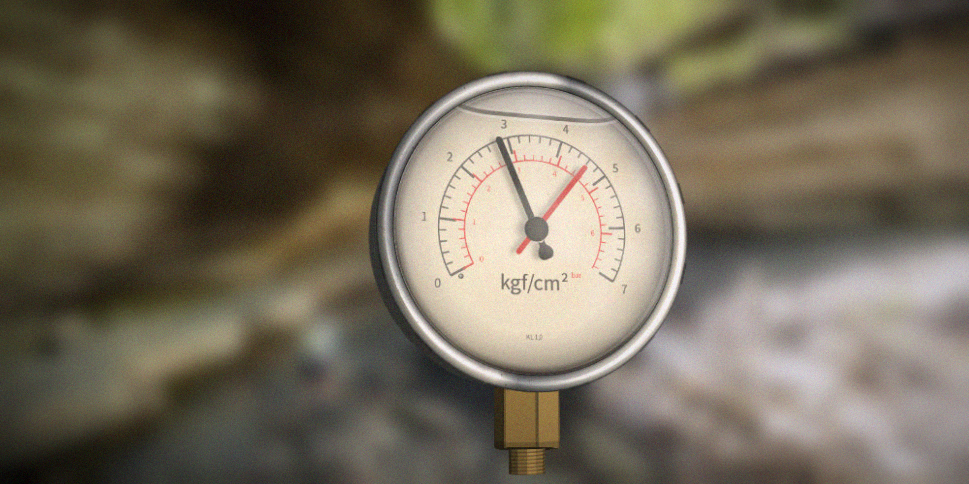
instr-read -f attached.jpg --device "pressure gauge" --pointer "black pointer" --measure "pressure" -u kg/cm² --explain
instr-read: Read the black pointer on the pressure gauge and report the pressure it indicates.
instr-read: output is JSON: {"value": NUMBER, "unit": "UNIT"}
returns {"value": 2.8, "unit": "kg/cm²"}
